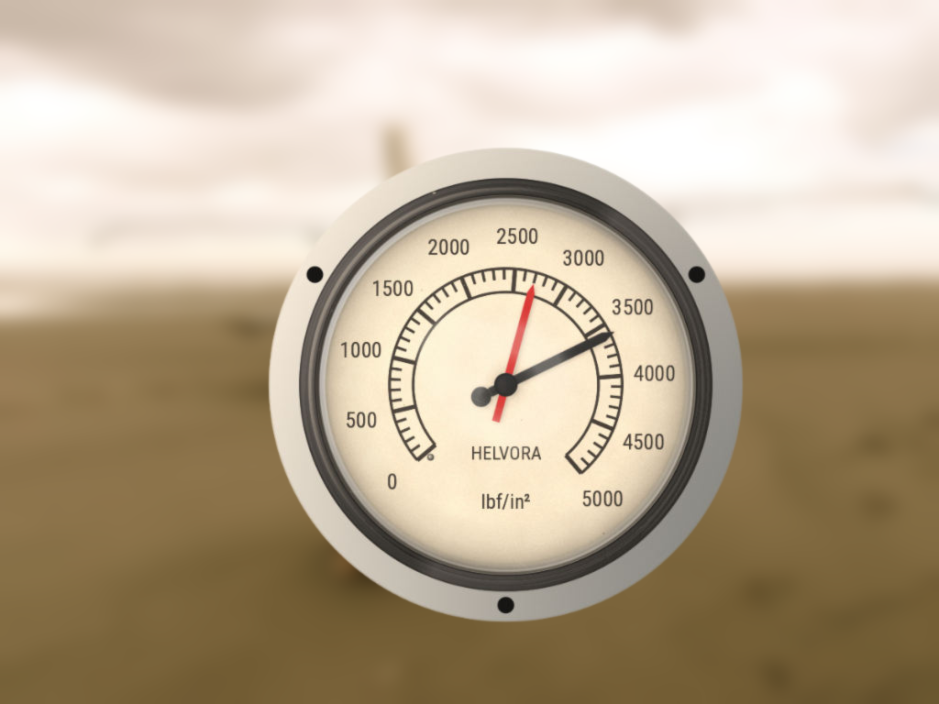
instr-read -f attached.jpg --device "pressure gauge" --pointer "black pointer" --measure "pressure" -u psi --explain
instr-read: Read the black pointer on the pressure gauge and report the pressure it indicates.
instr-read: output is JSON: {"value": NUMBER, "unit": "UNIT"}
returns {"value": 3600, "unit": "psi"}
